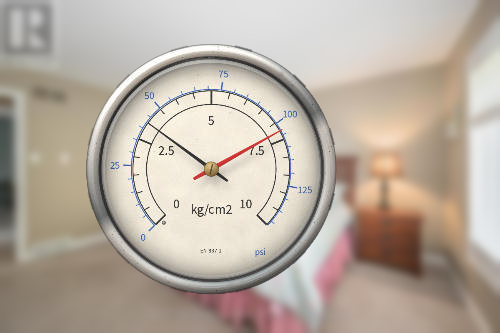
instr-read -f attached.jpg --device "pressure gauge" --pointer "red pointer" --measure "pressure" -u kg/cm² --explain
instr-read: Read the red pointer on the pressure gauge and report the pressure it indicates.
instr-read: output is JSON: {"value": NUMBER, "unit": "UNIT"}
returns {"value": 7.25, "unit": "kg/cm²"}
